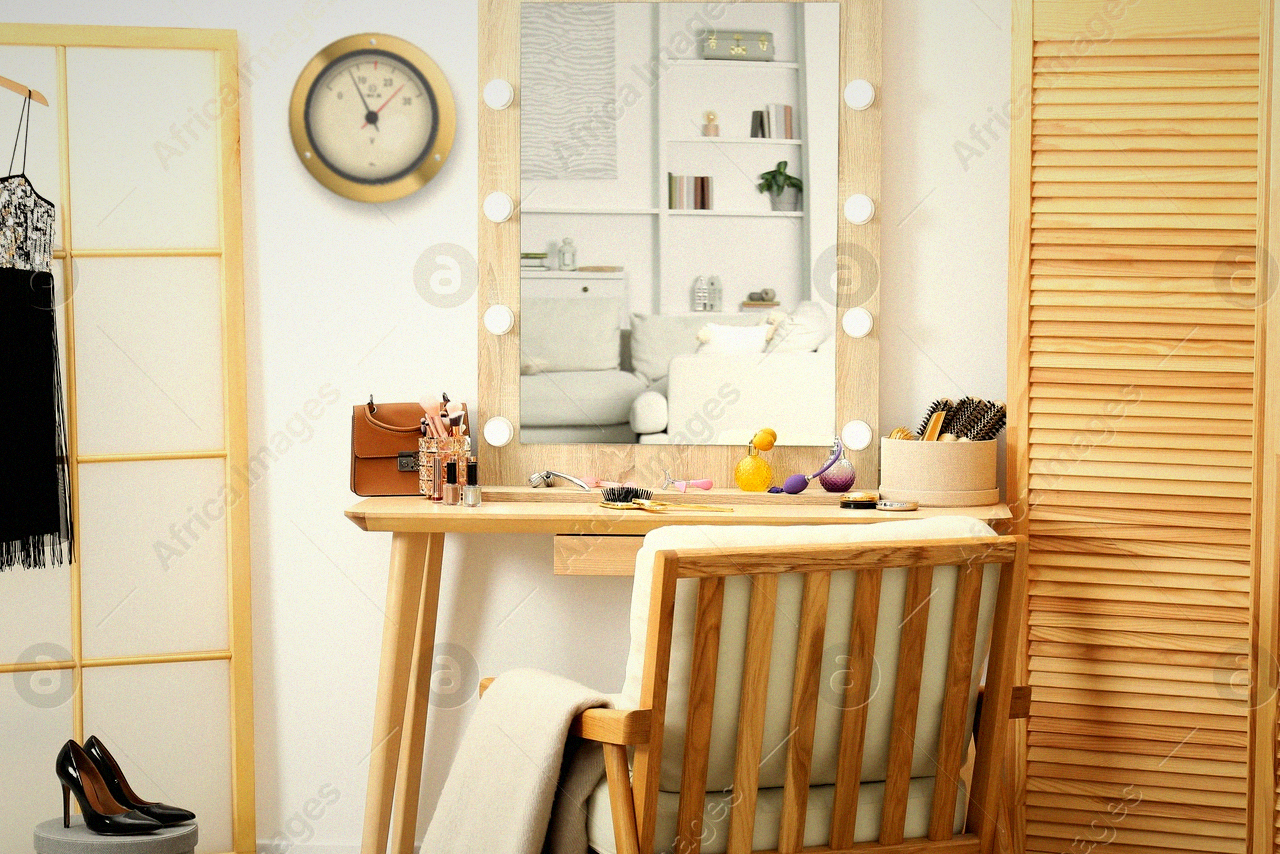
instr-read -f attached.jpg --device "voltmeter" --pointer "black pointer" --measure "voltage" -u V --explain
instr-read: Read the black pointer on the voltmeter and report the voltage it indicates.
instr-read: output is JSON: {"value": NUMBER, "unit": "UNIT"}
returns {"value": 7.5, "unit": "V"}
